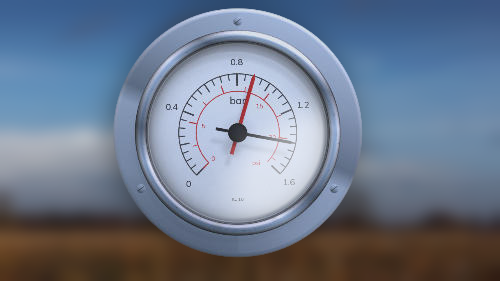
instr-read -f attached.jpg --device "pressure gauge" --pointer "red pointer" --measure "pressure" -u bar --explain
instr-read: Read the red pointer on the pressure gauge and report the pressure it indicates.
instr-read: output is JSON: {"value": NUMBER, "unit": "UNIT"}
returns {"value": 0.9, "unit": "bar"}
